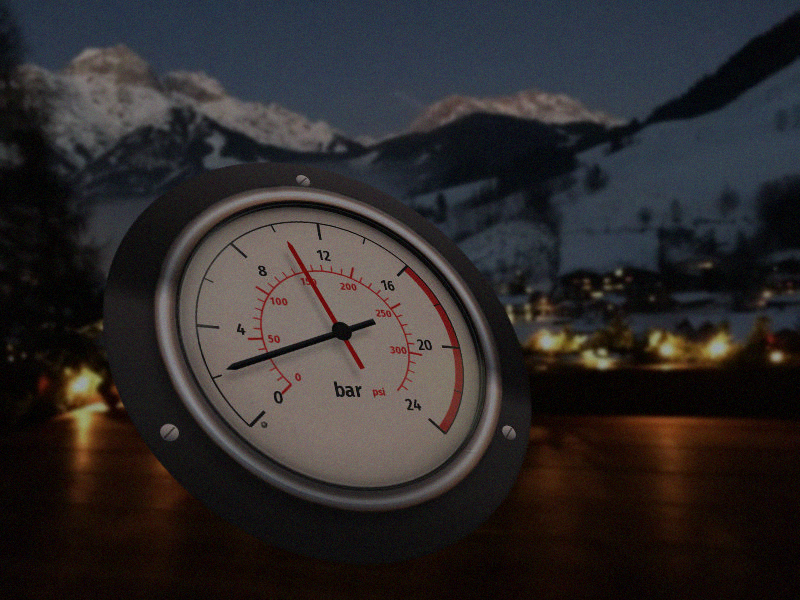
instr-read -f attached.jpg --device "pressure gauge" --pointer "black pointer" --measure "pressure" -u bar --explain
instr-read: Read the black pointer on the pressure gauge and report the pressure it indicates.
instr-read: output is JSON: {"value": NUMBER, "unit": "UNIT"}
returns {"value": 2, "unit": "bar"}
